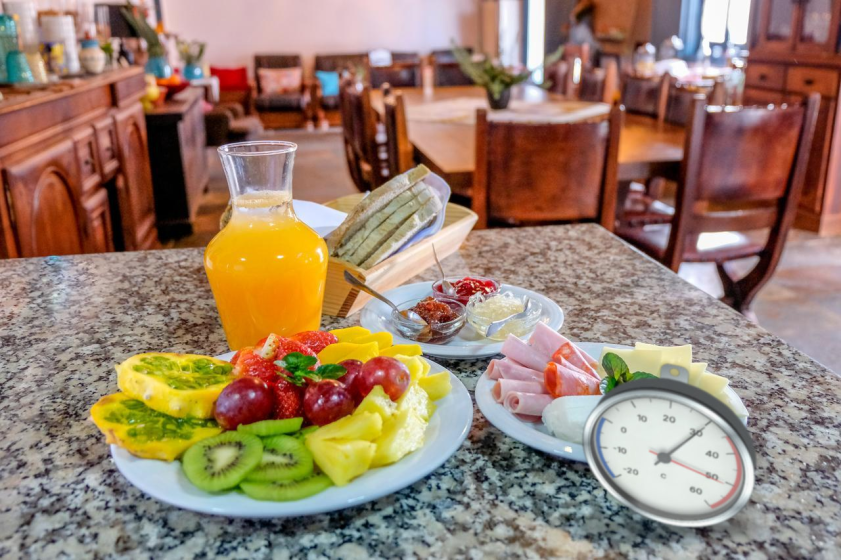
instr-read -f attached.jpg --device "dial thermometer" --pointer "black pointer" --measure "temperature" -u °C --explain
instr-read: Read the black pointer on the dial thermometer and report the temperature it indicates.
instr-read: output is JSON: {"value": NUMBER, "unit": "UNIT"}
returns {"value": 30, "unit": "°C"}
